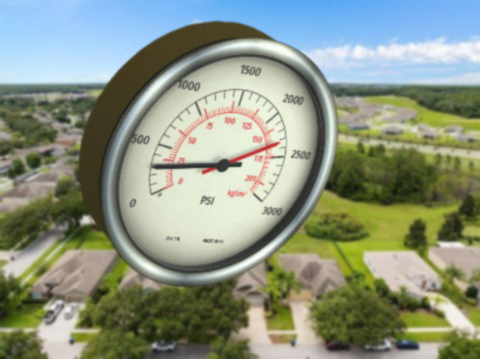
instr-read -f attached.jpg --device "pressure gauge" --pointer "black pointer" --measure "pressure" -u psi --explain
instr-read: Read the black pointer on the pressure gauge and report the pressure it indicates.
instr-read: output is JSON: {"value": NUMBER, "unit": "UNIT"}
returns {"value": 300, "unit": "psi"}
